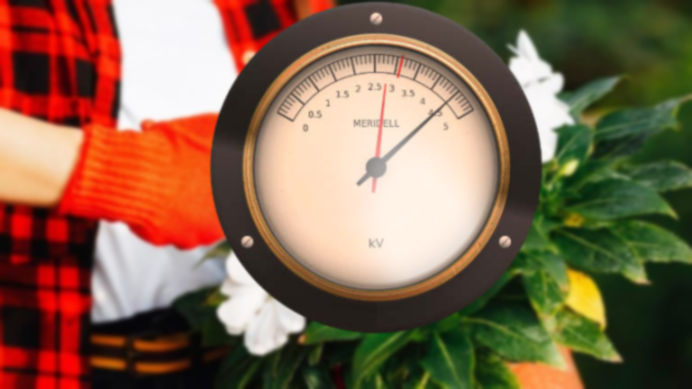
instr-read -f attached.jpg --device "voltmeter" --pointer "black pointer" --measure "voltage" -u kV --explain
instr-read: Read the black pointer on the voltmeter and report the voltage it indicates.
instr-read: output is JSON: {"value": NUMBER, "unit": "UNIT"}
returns {"value": 4.5, "unit": "kV"}
